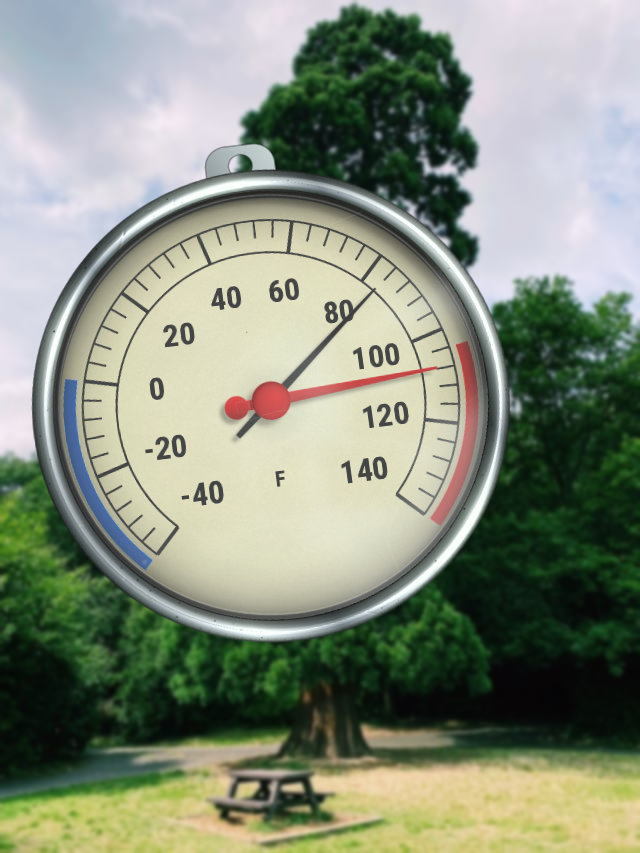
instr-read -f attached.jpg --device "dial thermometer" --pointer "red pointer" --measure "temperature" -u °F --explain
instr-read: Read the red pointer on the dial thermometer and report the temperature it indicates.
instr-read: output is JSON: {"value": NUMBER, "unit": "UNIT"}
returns {"value": 108, "unit": "°F"}
